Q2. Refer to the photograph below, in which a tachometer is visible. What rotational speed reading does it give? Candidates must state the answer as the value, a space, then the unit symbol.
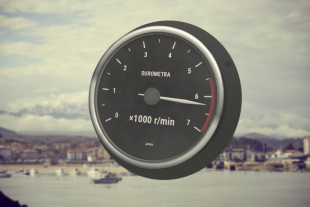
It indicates 6250 rpm
